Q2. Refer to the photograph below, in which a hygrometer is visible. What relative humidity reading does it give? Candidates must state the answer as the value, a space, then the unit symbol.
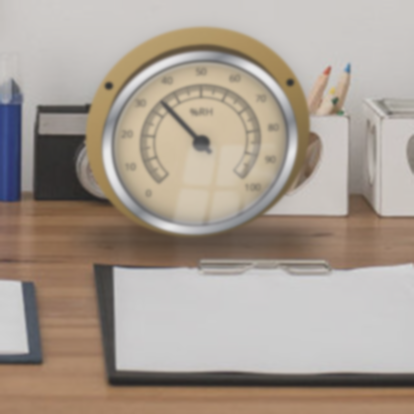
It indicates 35 %
